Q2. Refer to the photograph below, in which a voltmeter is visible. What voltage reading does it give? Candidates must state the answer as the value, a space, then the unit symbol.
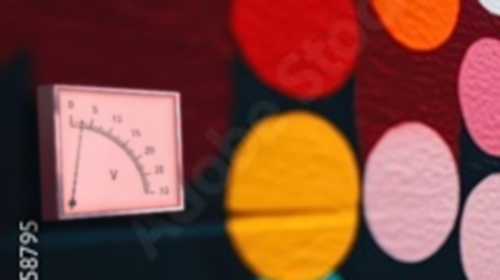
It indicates 2.5 V
